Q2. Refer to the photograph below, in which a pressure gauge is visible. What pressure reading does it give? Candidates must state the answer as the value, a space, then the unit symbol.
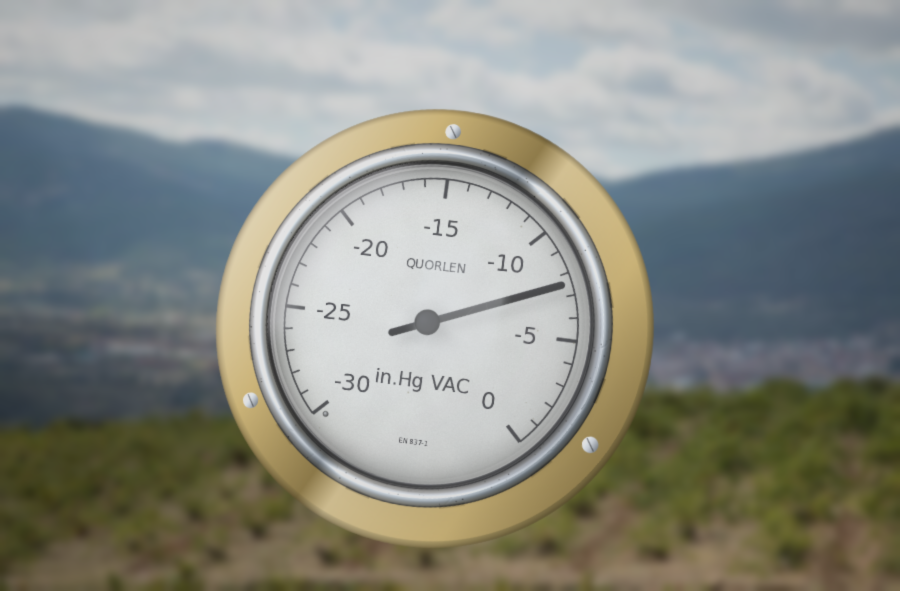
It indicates -7.5 inHg
